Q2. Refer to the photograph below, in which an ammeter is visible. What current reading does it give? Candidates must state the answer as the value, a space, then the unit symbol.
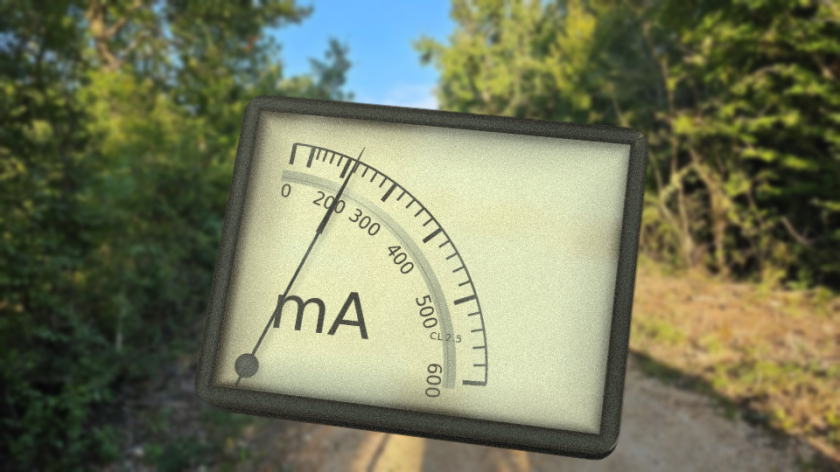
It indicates 220 mA
